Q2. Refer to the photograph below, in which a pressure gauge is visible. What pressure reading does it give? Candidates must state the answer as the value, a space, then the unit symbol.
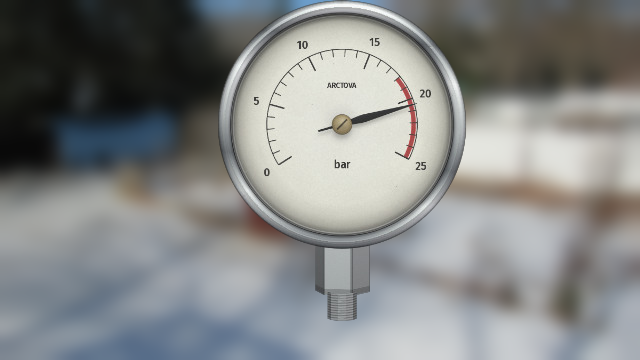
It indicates 20.5 bar
